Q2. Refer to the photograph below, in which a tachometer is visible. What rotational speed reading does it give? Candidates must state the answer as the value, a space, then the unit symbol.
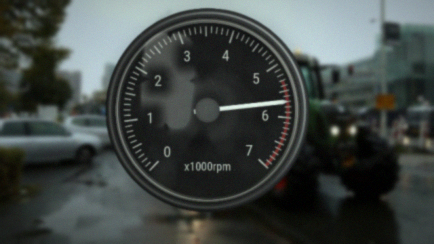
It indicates 5700 rpm
